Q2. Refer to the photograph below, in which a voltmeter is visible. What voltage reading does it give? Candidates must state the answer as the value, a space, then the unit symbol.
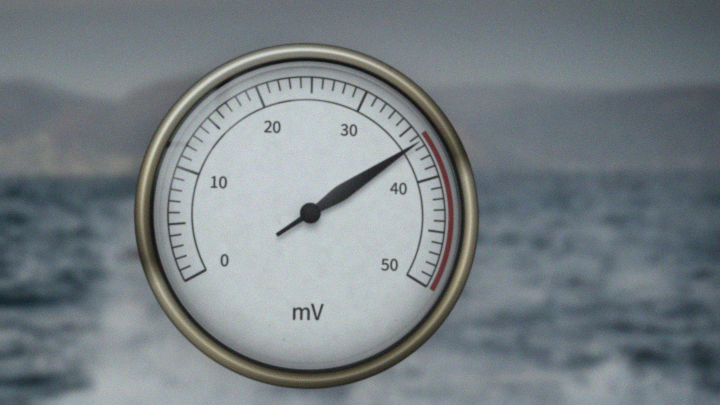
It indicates 36.5 mV
